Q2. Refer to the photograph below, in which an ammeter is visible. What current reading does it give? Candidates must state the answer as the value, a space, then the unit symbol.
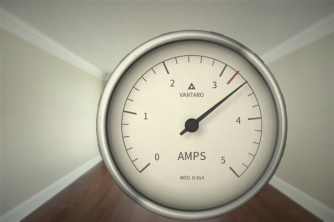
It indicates 3.4 A
